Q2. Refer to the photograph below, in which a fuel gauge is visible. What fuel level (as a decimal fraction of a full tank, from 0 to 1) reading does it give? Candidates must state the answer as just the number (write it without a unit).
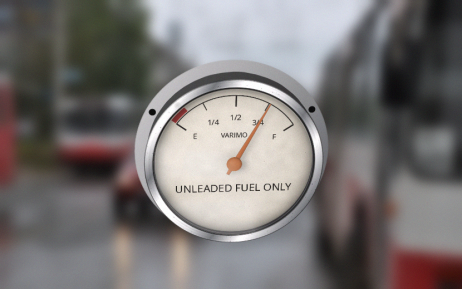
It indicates 0.75
